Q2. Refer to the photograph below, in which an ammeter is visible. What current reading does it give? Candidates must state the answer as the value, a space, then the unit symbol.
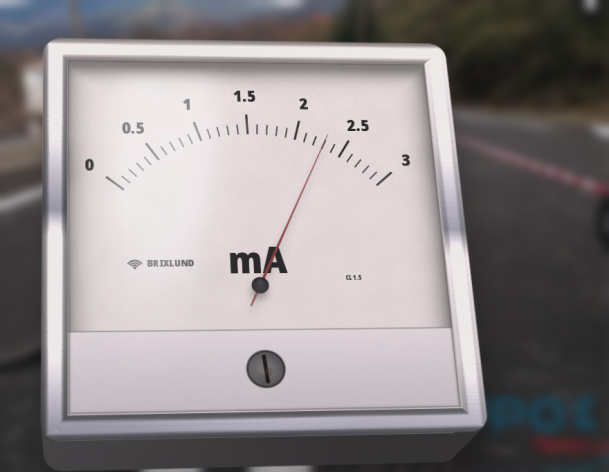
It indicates 2.3 mA
